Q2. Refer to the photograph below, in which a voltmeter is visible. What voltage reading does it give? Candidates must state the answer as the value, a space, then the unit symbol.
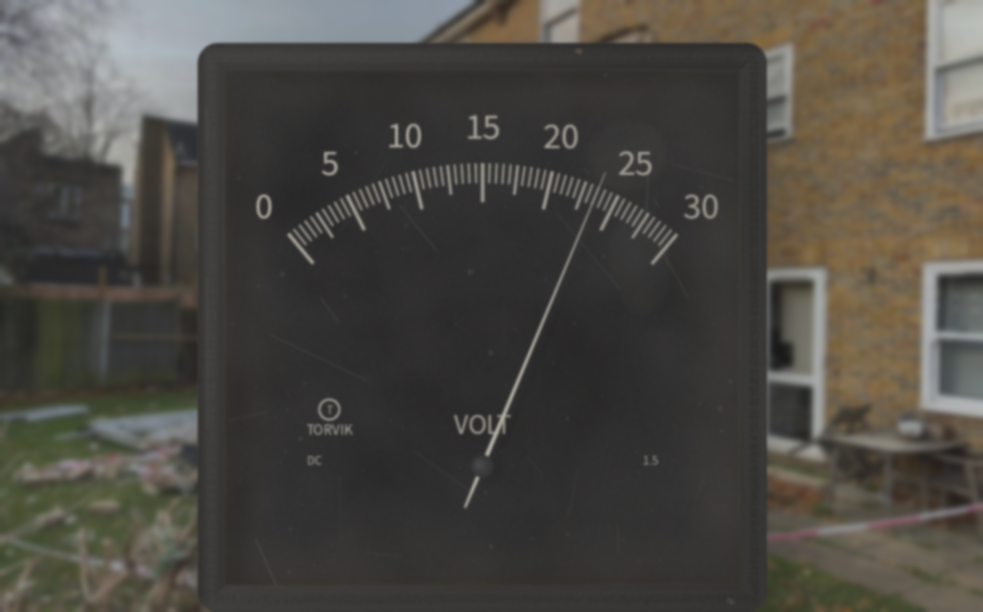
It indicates 23.5 V
